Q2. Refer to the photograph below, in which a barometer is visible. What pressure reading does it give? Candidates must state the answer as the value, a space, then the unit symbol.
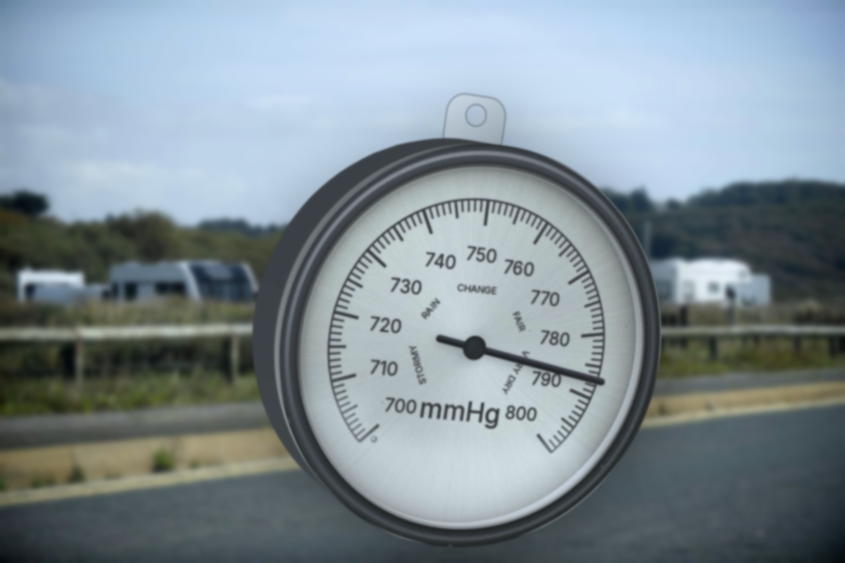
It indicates 787 mmHg
